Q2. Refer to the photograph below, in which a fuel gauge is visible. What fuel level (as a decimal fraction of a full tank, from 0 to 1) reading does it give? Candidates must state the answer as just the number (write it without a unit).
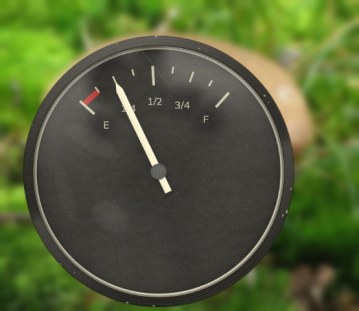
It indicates 0.25
